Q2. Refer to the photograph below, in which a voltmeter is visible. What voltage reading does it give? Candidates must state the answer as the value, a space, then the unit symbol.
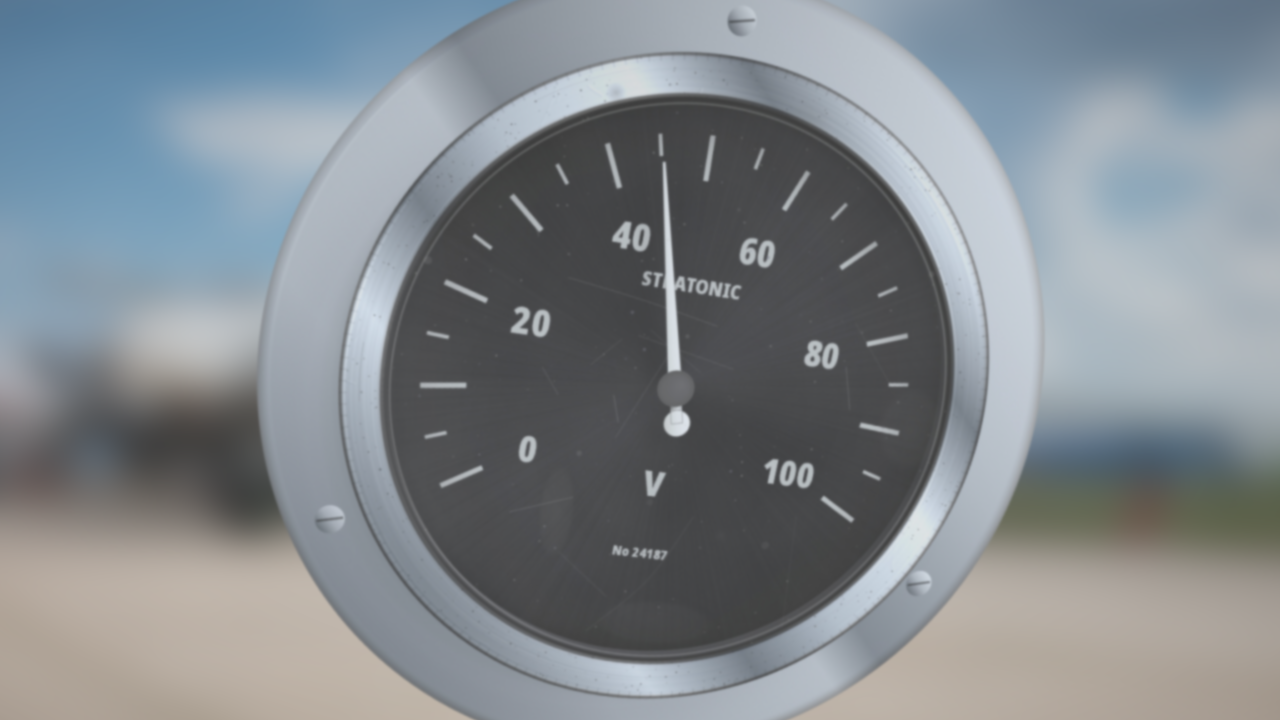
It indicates 45 V
